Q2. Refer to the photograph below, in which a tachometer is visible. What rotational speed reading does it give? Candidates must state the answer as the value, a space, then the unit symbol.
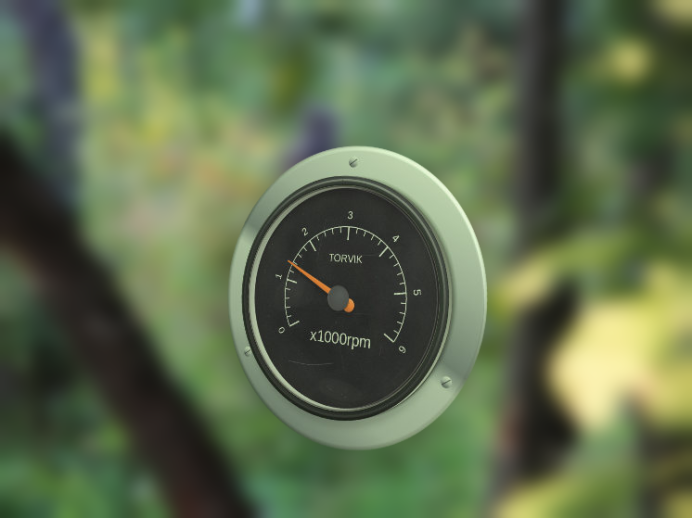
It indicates 1400 rpm
